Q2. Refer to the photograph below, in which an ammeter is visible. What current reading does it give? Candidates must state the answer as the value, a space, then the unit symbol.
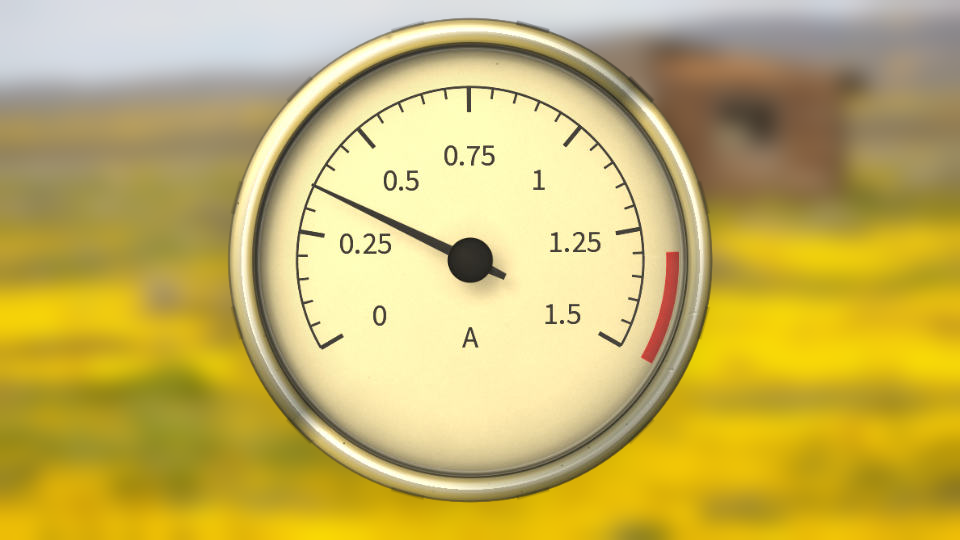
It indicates 0.35 A
